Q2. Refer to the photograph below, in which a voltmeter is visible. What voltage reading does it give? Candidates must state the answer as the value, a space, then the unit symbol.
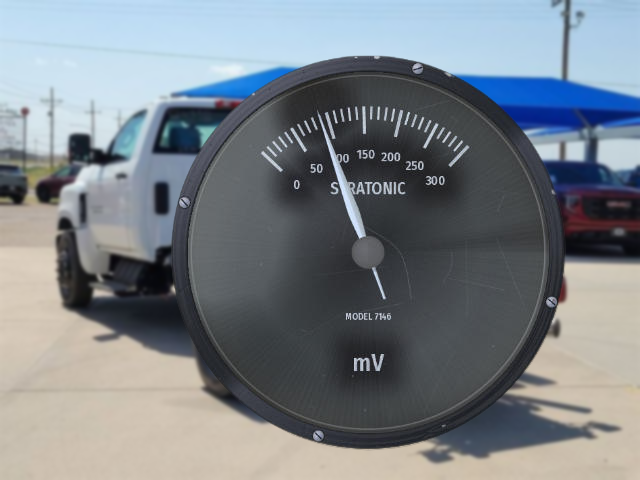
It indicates 90 mV
